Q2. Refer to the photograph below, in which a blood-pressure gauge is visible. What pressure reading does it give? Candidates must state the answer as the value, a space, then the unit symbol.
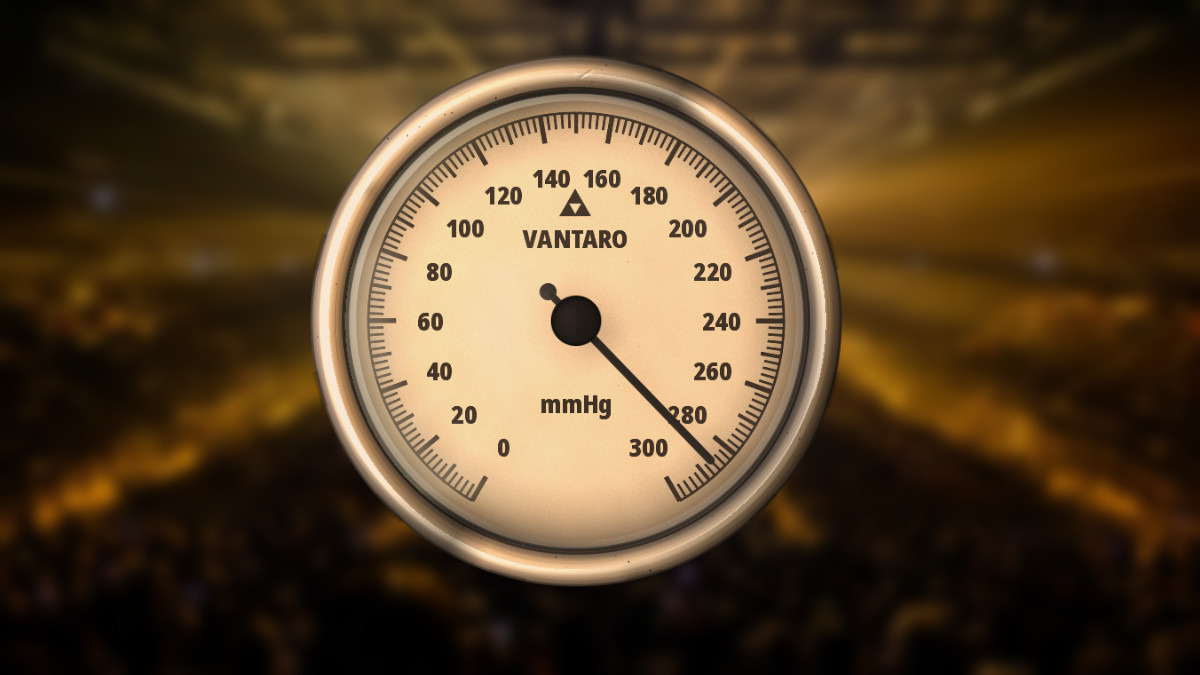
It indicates 286 mmHg
